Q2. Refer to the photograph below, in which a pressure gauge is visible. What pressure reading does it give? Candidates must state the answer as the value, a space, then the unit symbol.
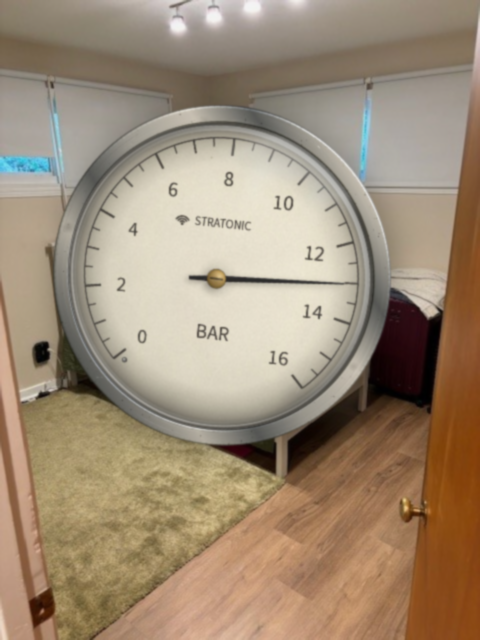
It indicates 13 bar
